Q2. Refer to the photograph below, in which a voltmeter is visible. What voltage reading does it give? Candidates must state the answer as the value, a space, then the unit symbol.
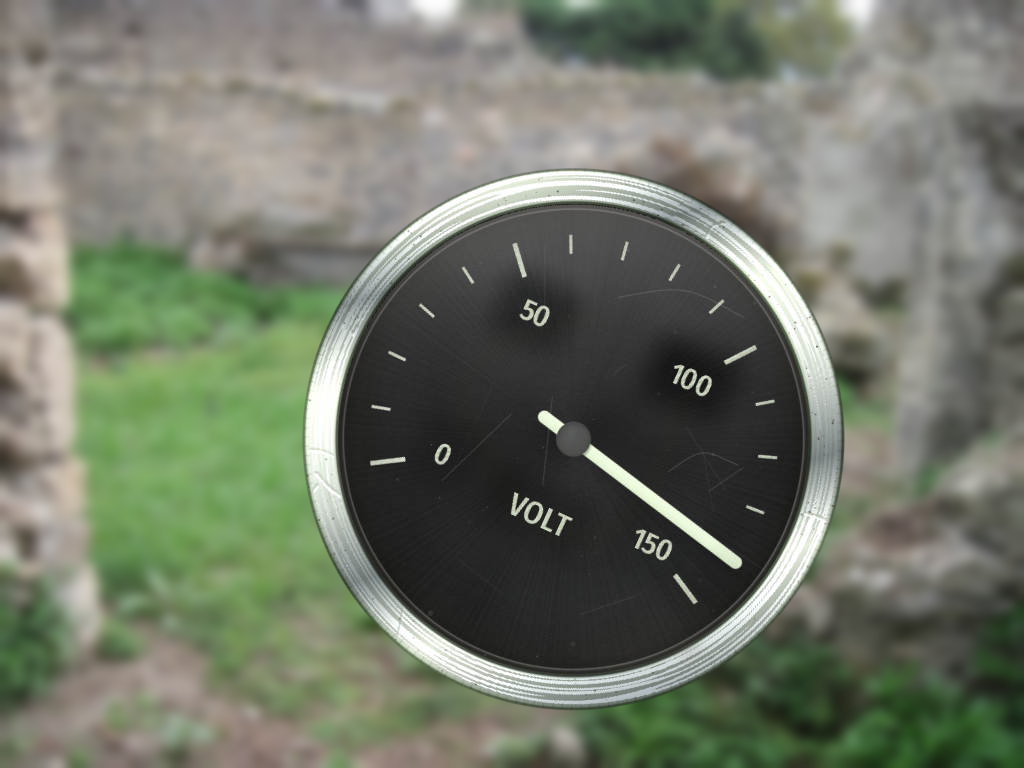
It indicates 140 V
